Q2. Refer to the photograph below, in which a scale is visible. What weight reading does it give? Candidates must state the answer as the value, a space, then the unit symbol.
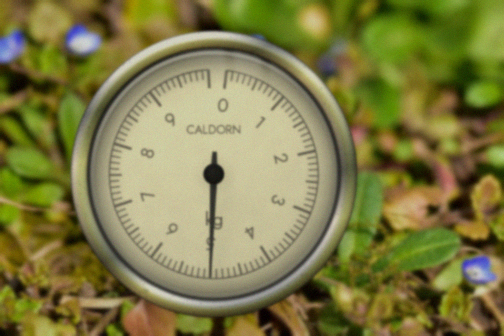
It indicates 5 kg
